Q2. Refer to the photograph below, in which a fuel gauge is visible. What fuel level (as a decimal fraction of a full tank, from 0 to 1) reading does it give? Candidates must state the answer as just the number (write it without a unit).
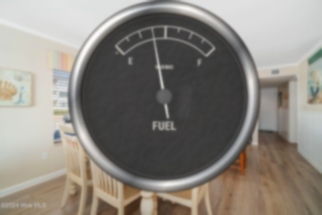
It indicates 0.375
